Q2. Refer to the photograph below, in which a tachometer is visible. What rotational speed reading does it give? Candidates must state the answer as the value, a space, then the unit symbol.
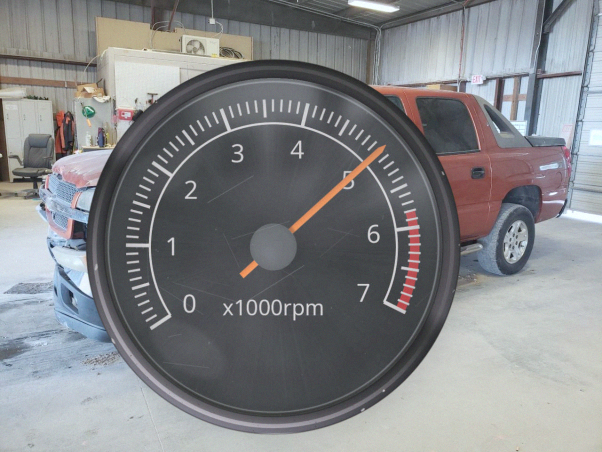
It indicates 5000 rpm
